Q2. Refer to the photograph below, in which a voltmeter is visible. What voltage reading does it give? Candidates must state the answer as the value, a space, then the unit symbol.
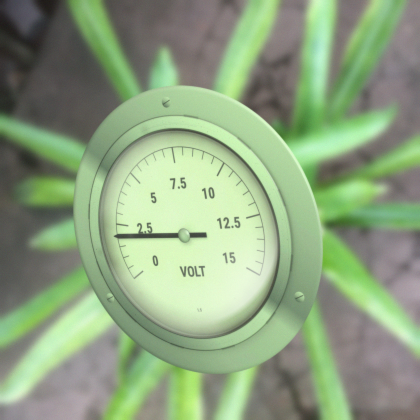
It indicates 2 V
